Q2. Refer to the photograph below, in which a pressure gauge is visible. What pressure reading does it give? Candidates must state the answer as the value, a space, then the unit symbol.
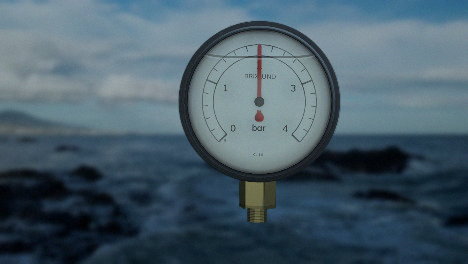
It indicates 2 bar
